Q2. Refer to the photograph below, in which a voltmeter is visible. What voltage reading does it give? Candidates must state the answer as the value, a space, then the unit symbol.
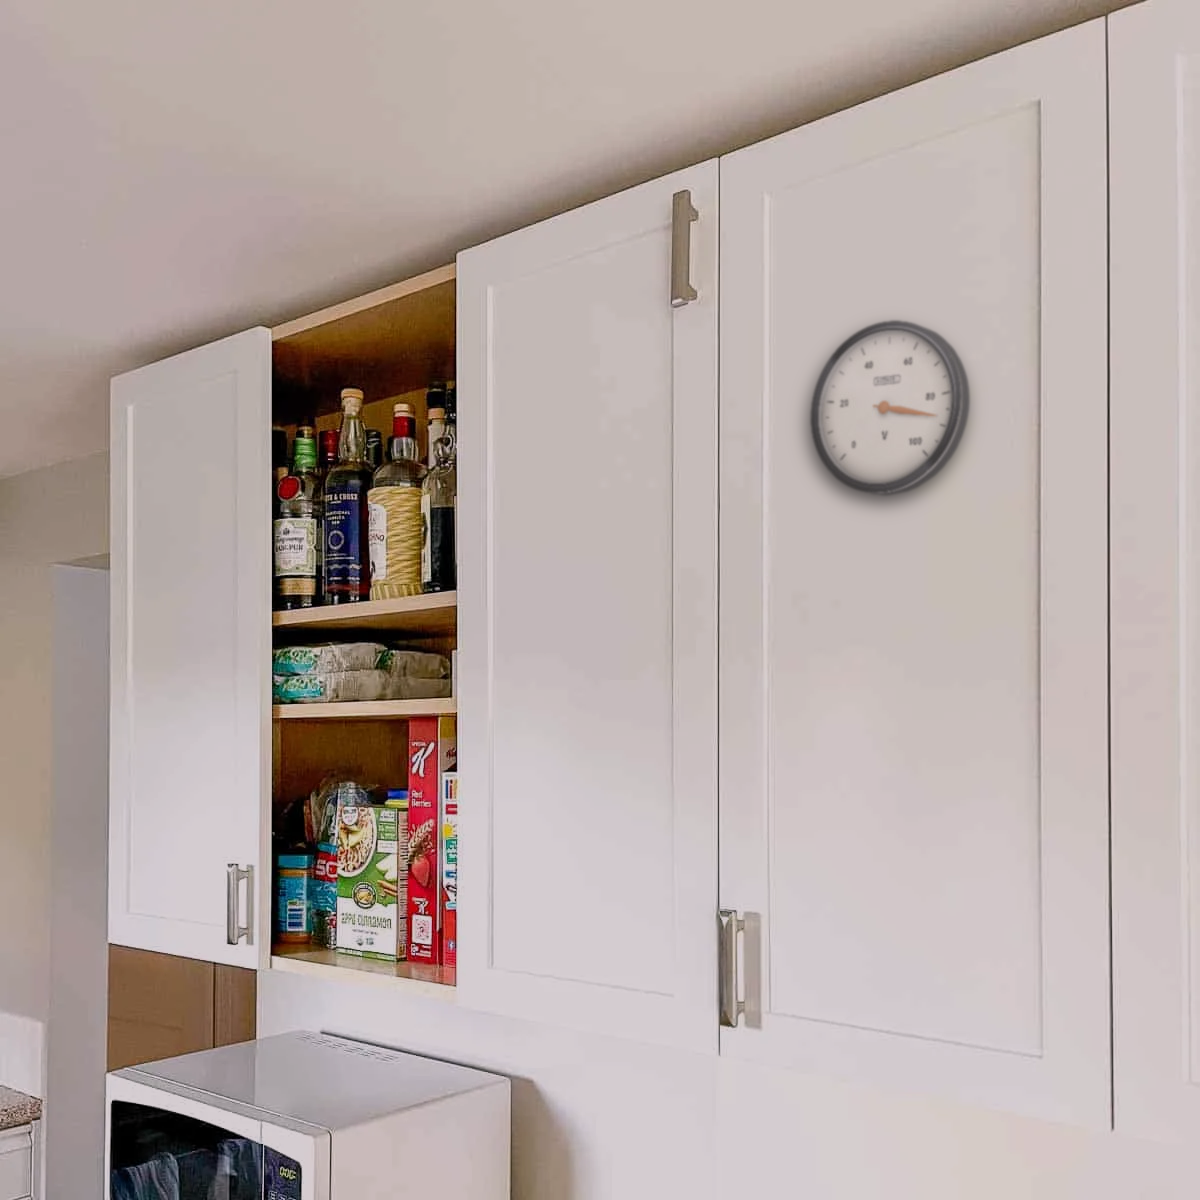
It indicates 87.5 V
